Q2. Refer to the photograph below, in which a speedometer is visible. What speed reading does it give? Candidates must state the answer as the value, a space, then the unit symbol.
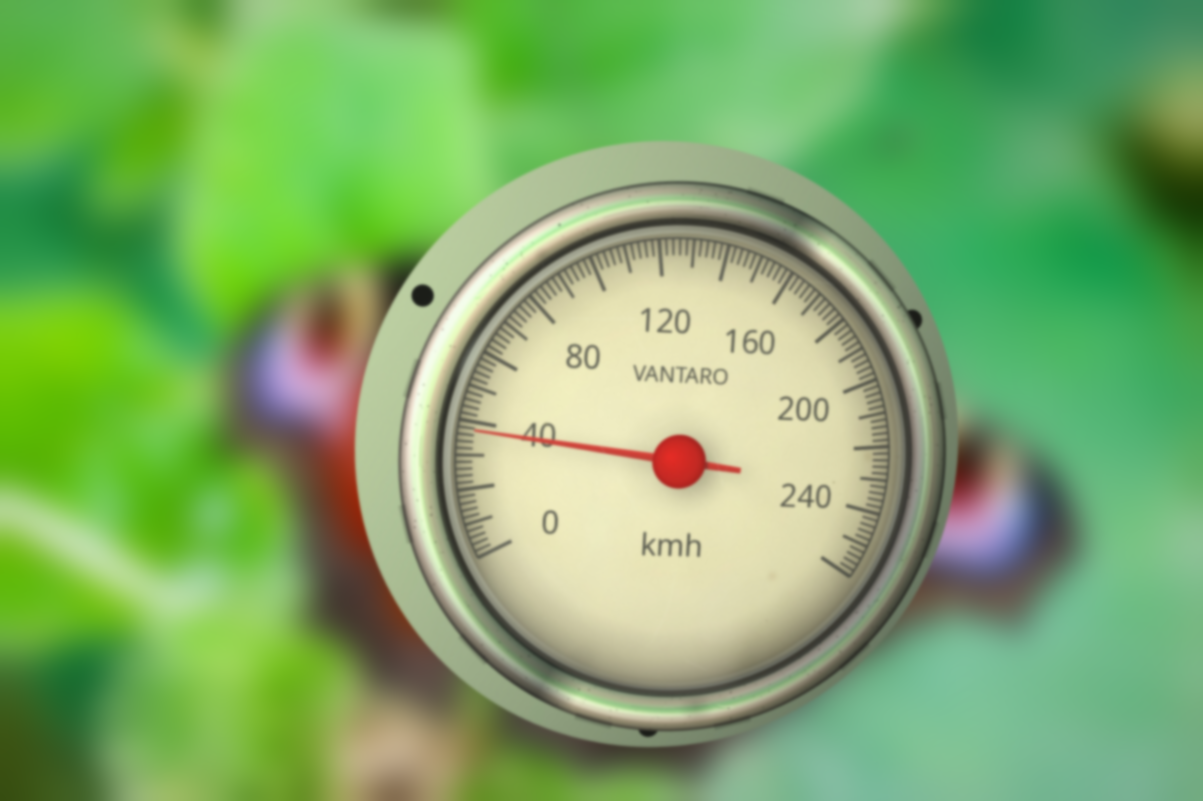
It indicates 38 km/h
